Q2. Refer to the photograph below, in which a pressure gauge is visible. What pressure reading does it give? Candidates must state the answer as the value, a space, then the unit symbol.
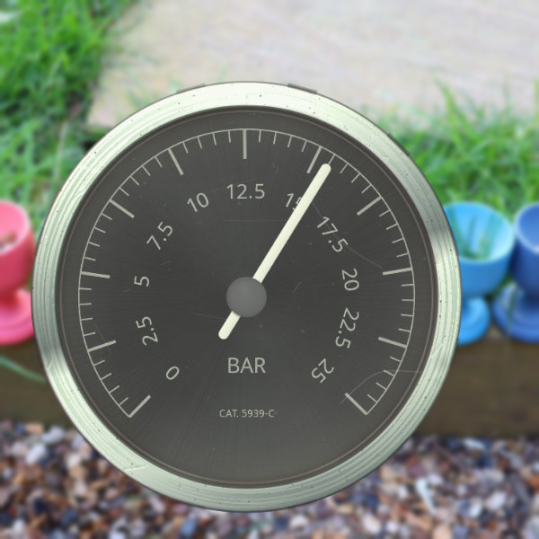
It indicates 15.5 bar
